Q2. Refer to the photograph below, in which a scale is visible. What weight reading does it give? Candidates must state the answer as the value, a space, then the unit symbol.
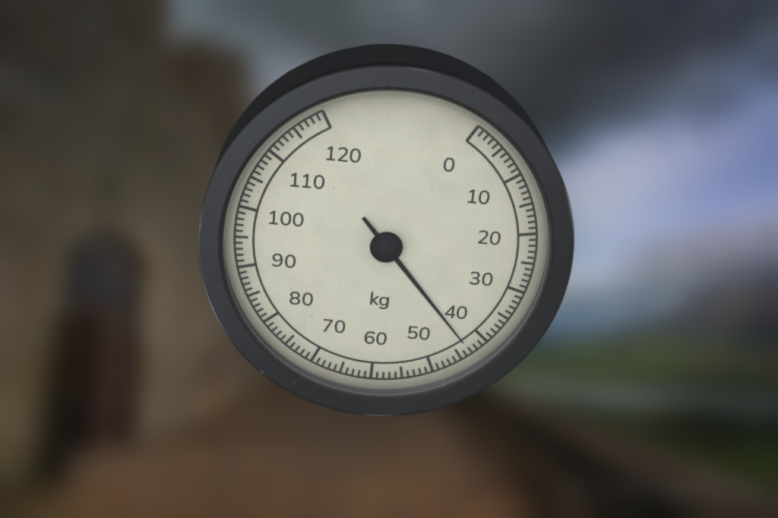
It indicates 43 kg
